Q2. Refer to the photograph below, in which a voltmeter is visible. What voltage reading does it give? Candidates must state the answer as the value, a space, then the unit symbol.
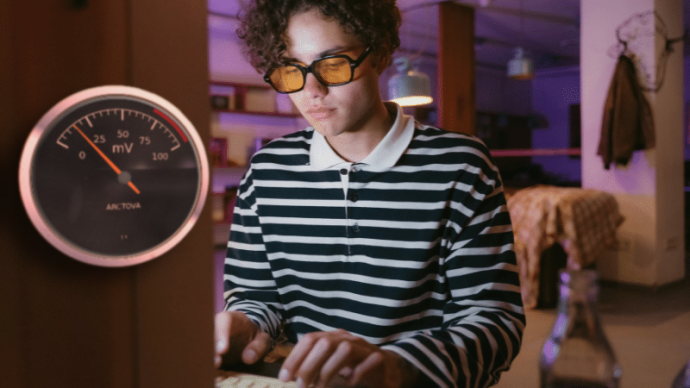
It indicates 15 mV
